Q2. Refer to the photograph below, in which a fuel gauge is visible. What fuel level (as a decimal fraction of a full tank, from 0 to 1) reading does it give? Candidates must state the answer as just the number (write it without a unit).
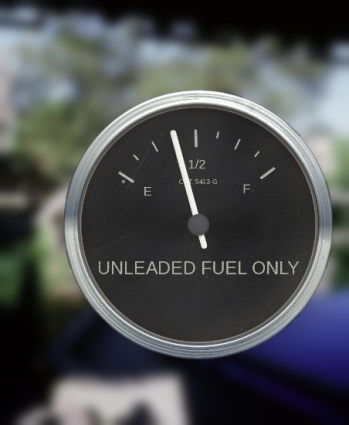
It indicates 0.375
